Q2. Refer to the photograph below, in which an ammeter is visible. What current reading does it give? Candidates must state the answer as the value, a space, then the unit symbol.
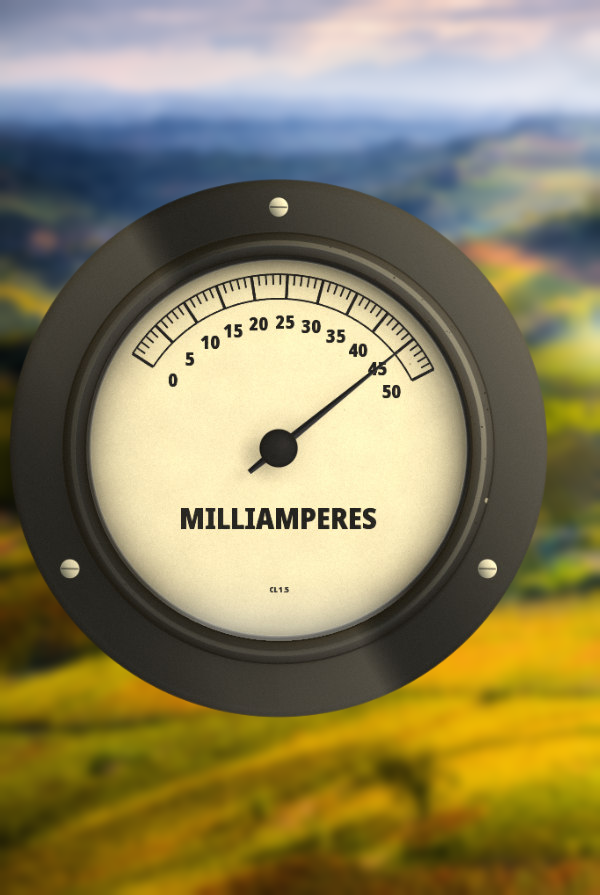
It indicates 45 mA
